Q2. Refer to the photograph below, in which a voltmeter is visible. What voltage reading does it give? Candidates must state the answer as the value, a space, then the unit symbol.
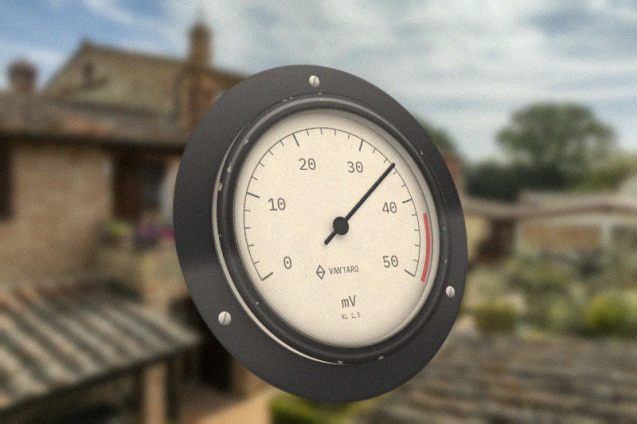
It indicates 35 mV
